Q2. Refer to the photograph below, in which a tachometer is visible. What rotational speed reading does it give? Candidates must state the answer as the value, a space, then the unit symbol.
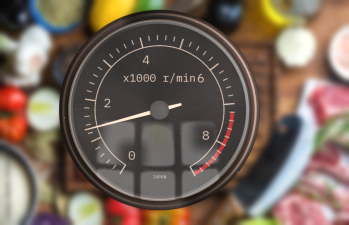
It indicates 1300 rpm
